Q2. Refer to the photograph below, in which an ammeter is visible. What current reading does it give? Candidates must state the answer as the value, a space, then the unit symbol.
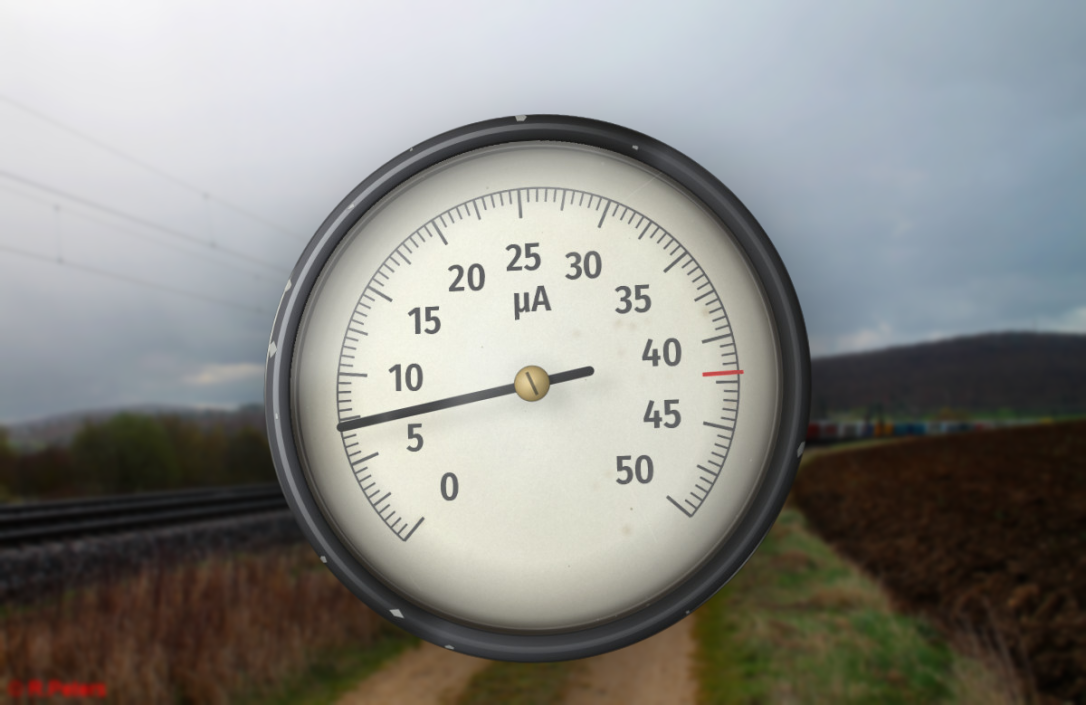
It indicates 7 µA
